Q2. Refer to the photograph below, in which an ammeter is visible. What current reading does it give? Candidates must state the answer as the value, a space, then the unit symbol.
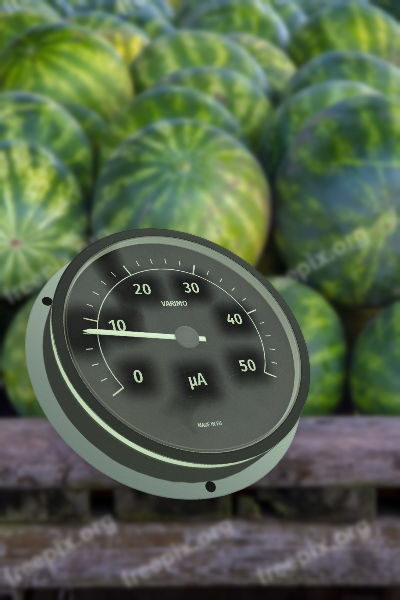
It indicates 8 µA
